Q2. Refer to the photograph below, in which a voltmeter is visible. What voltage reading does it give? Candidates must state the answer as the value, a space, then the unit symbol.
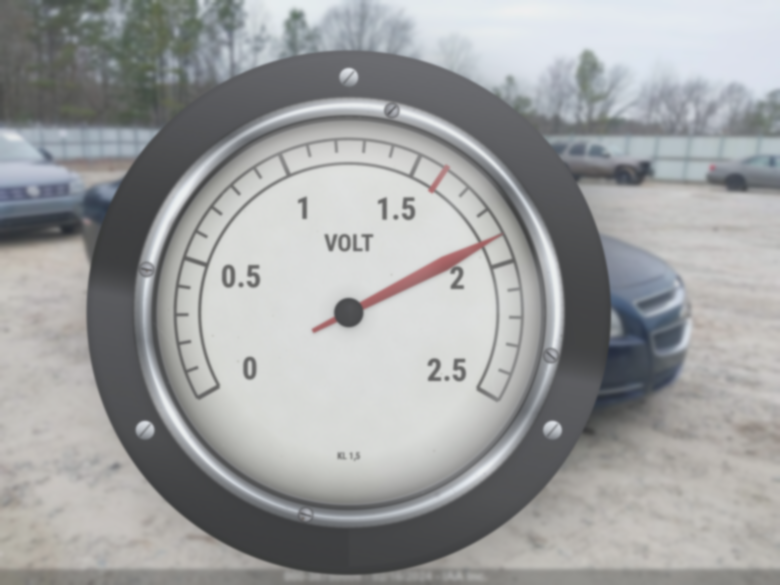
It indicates 1.9 V
